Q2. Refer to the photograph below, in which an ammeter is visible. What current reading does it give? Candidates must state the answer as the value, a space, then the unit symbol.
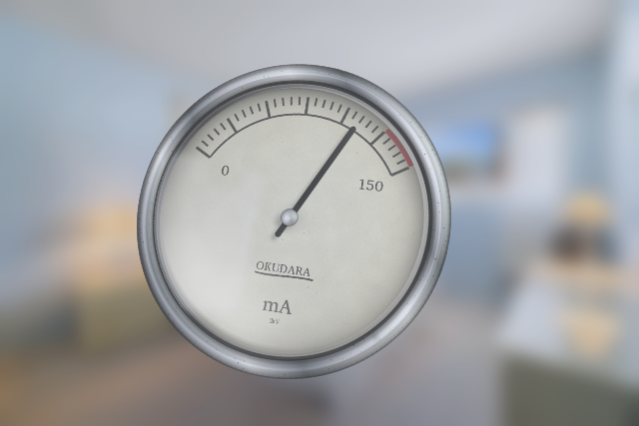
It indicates 110 mA
